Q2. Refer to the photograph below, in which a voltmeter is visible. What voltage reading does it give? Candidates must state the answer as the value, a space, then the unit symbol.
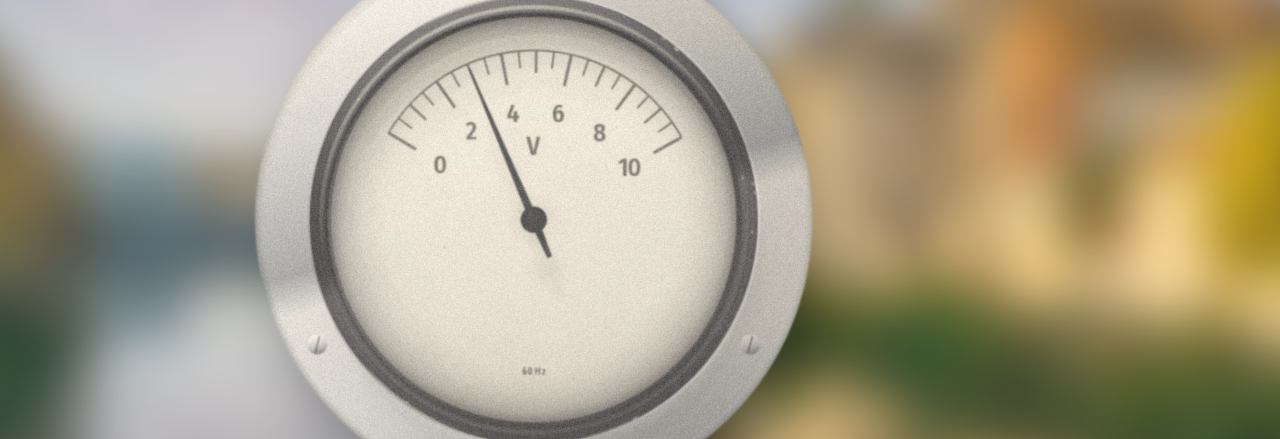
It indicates 3 V
